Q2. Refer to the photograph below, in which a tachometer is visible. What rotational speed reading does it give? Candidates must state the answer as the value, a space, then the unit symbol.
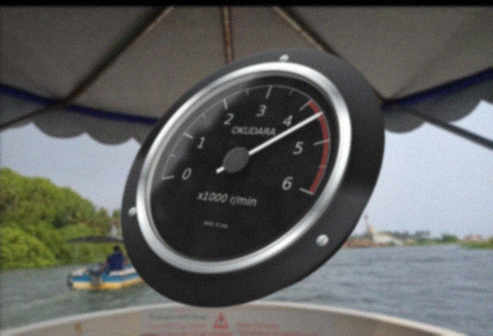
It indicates 4500 rpm
